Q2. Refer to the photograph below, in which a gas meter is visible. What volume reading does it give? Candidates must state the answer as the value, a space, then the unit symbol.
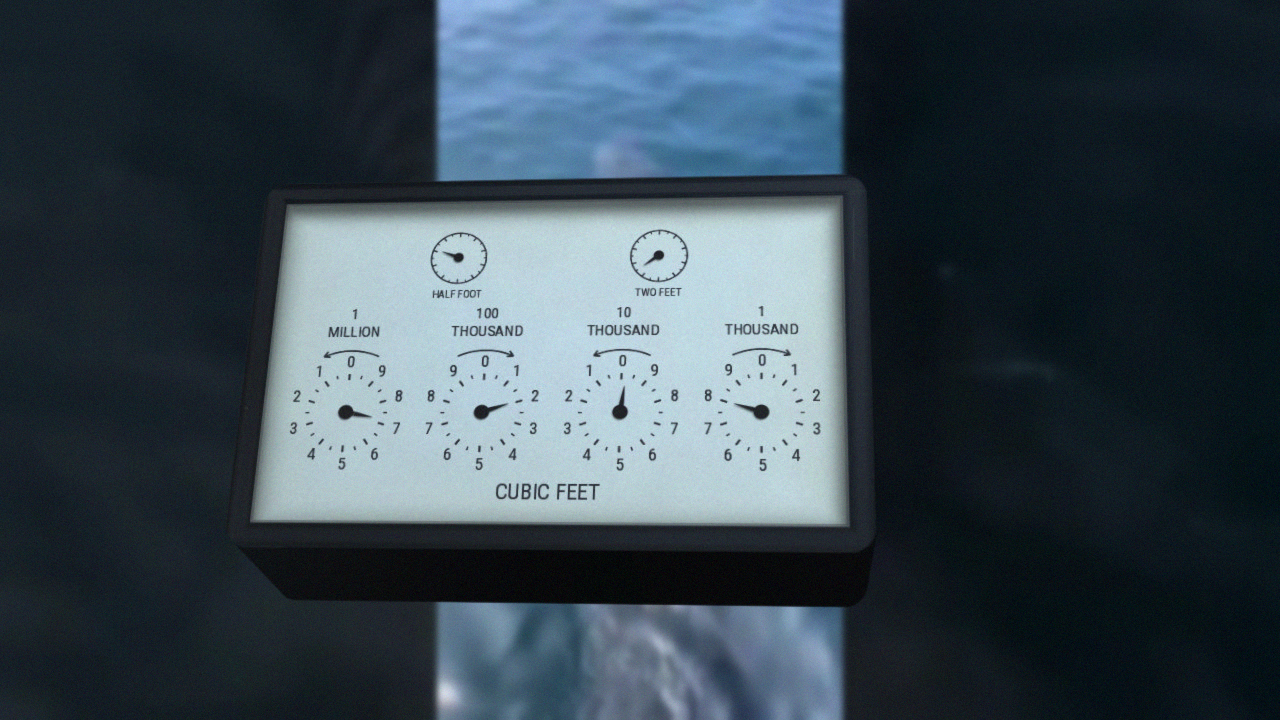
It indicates 719800 ft³
